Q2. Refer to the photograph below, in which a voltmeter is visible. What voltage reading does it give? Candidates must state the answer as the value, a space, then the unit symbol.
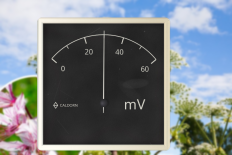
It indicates 30 mV
